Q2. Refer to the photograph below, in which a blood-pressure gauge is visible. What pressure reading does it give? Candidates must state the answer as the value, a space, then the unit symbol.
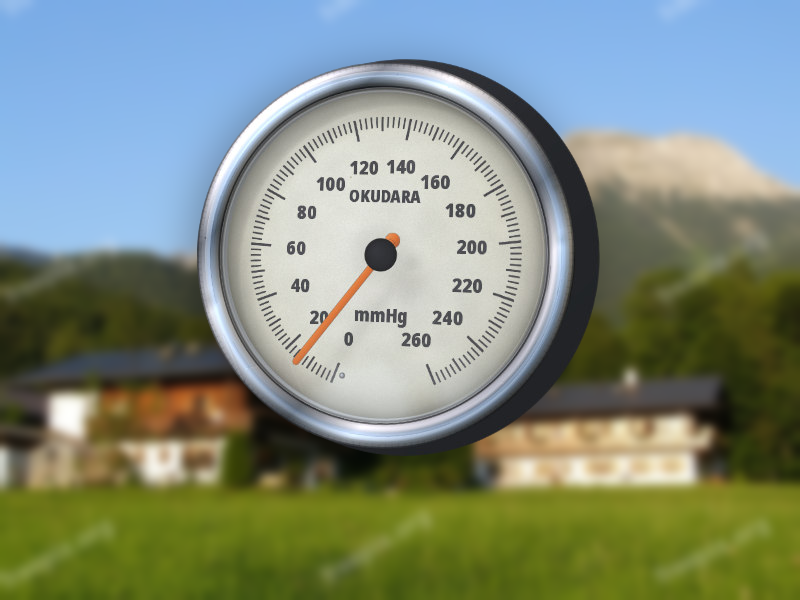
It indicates 14 mmHg
